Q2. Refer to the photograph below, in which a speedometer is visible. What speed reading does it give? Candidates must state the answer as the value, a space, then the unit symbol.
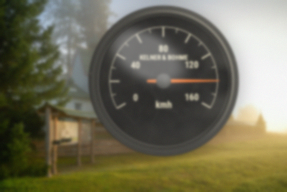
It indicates 140 km/h
